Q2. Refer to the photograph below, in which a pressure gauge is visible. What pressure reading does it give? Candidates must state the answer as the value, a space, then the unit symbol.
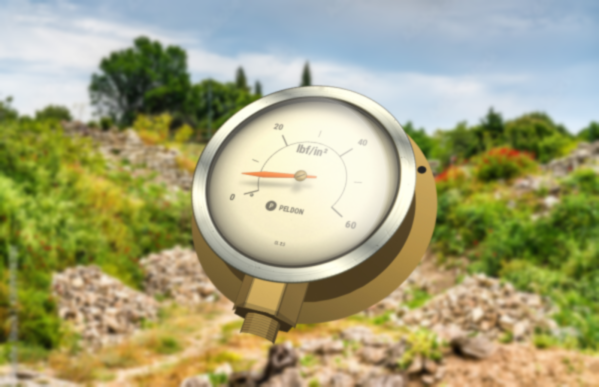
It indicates 5 psi
